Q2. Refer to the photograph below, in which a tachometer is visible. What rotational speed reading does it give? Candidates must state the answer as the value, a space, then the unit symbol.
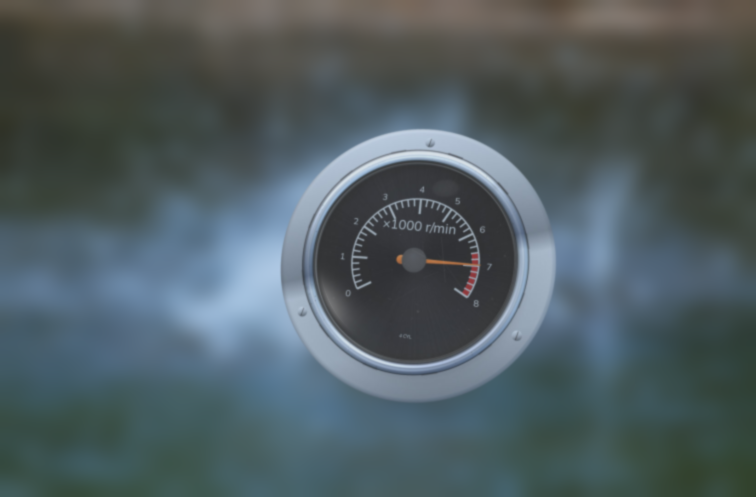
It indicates 7000 rpm
